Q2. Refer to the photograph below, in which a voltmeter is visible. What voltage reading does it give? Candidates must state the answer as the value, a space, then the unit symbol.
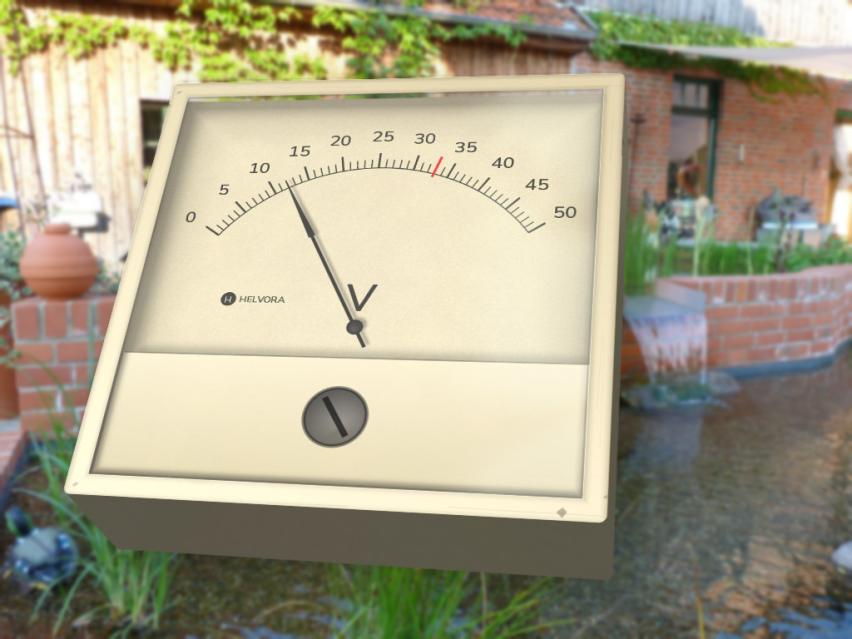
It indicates 12 V
